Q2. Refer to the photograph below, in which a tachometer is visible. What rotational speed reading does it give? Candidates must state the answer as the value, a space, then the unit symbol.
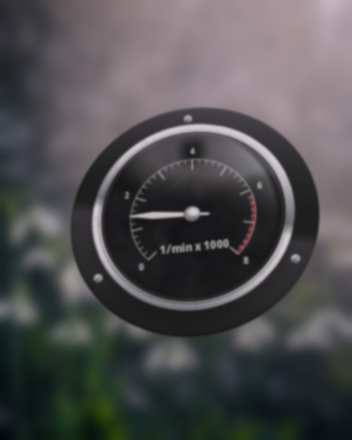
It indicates 1400 rpm
